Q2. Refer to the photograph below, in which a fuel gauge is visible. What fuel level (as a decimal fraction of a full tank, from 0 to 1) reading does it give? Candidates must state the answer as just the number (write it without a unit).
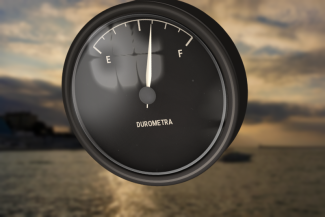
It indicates 0.625
